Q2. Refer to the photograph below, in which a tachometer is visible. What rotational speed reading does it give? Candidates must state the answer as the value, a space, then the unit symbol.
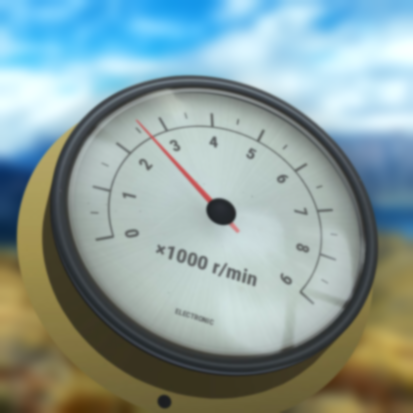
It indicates 2500 rpm
